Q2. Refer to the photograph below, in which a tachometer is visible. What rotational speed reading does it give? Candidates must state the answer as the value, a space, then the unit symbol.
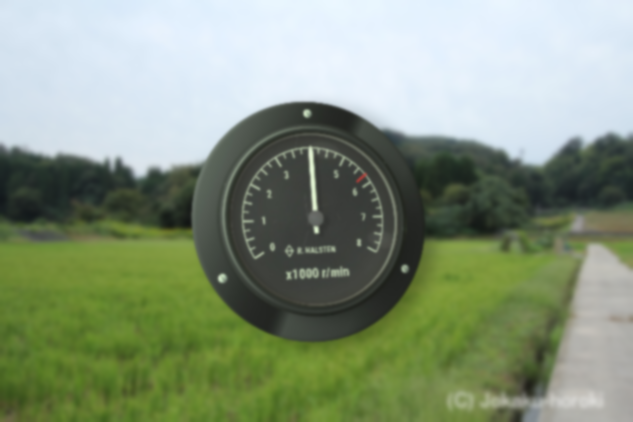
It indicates 4000 rpm
